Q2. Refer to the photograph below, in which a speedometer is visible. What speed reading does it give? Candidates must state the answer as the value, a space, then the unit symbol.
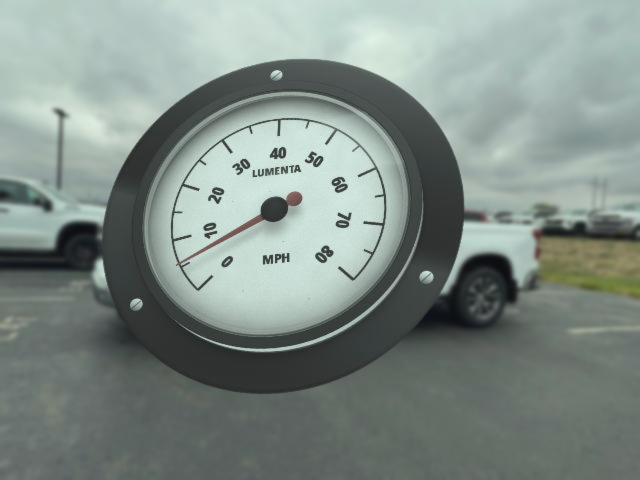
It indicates 5 mph
